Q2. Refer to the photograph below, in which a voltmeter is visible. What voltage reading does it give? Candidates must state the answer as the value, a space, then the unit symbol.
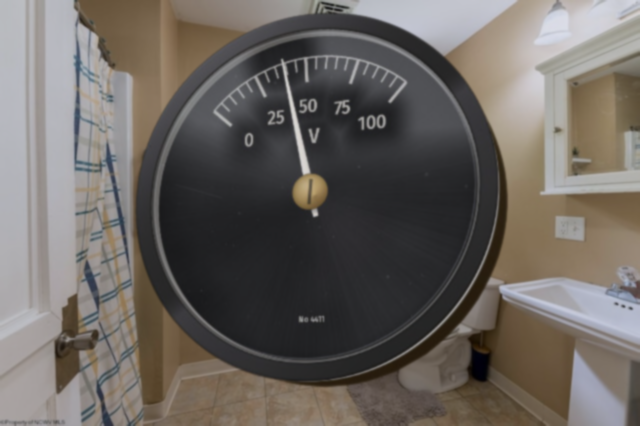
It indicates 40 V
